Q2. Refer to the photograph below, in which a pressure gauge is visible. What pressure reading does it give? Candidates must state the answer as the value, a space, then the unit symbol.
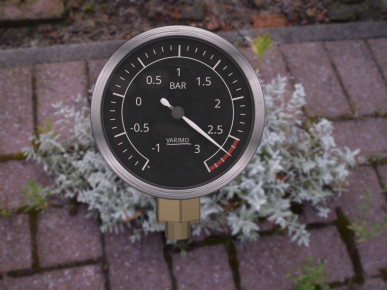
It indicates 2.7 bar
